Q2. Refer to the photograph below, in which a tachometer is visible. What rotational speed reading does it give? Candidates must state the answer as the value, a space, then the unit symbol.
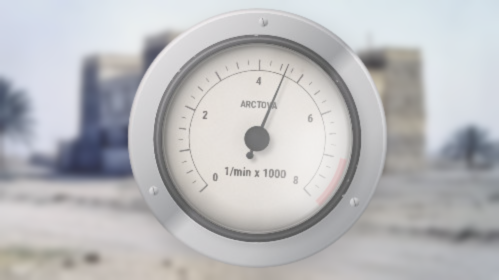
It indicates 4625 rpm
